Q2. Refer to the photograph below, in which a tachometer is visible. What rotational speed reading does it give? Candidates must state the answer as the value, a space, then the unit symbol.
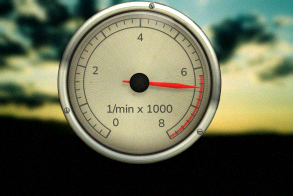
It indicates 6500 rpm
